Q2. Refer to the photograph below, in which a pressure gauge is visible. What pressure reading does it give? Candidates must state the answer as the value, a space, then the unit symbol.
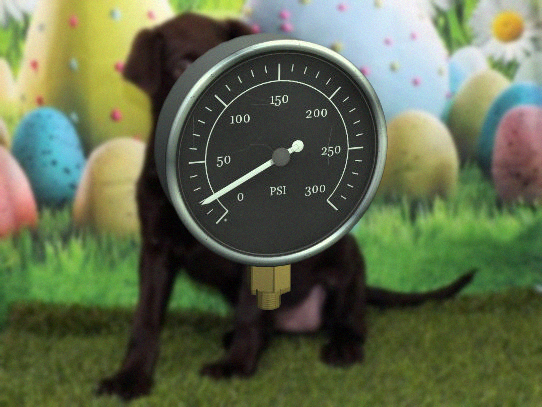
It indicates 20 psi
